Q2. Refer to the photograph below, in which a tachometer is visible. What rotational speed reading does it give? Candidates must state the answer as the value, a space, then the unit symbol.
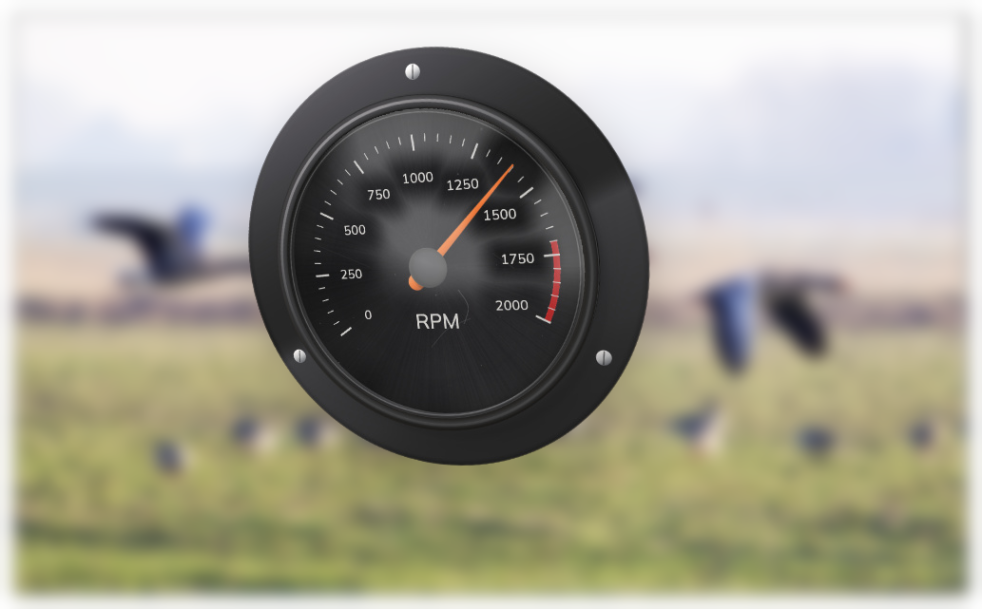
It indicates 1400 rpm
